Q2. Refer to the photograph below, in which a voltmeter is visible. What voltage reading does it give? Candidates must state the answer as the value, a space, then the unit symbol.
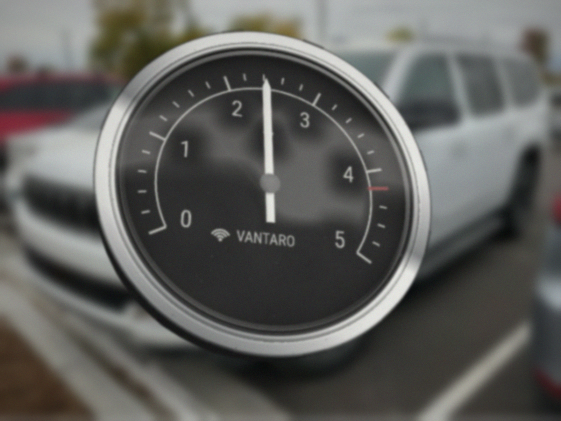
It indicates 2.4 V
